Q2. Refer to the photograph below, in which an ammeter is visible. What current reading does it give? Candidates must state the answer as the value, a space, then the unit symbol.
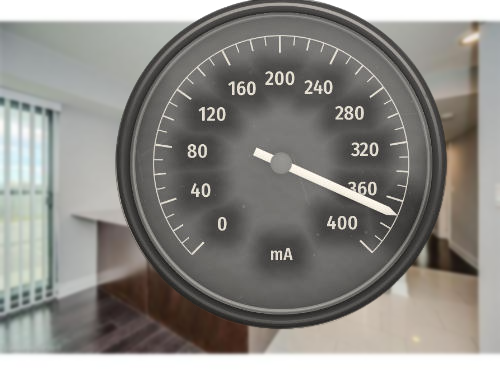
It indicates 370 mA
